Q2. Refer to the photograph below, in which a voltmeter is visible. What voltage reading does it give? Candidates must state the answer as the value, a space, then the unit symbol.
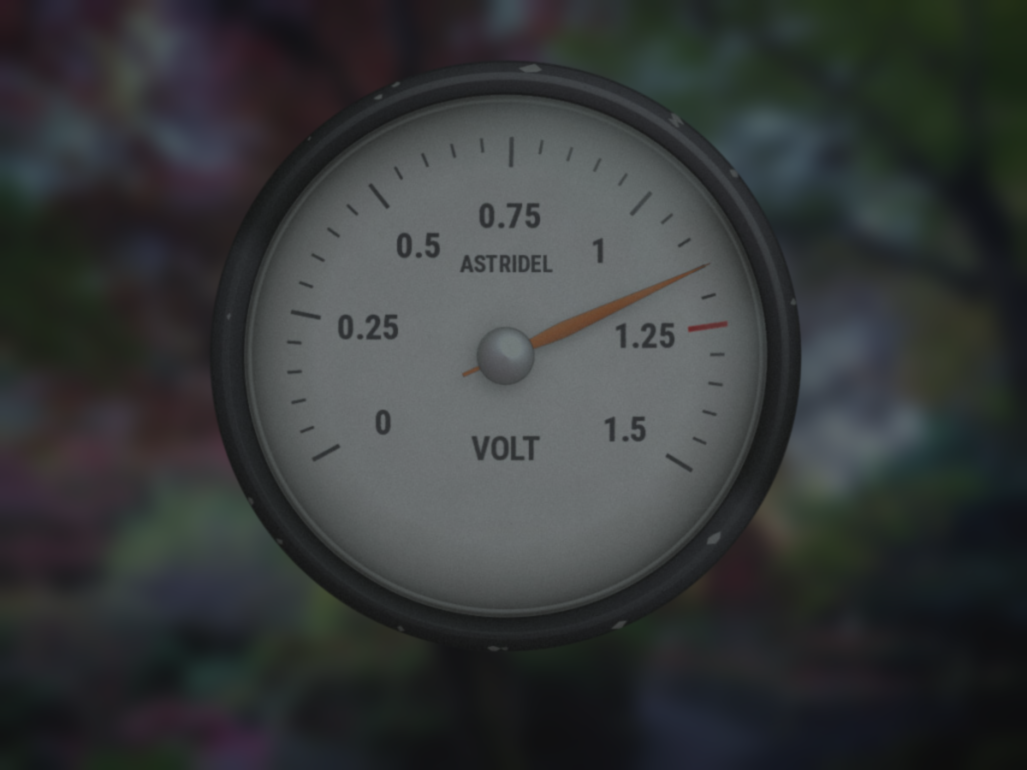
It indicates 1.15 V
